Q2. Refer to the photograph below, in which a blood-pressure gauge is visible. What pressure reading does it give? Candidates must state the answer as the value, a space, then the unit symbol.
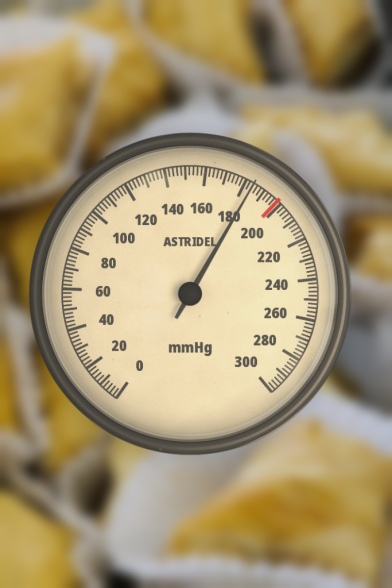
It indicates 184 mmHg
